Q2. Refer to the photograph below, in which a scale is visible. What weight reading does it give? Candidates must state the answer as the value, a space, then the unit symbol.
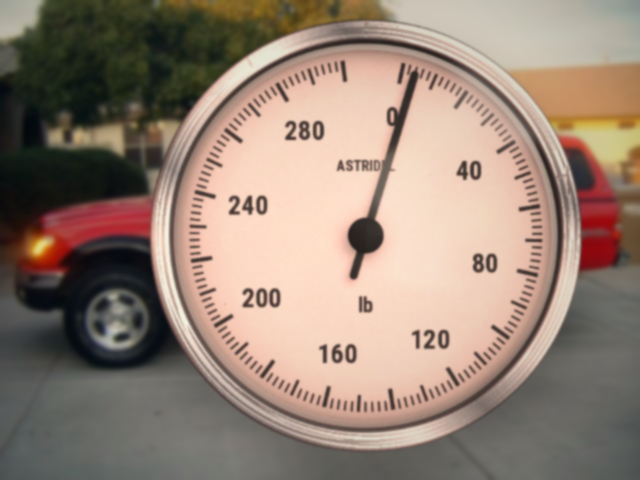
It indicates 4 lb
